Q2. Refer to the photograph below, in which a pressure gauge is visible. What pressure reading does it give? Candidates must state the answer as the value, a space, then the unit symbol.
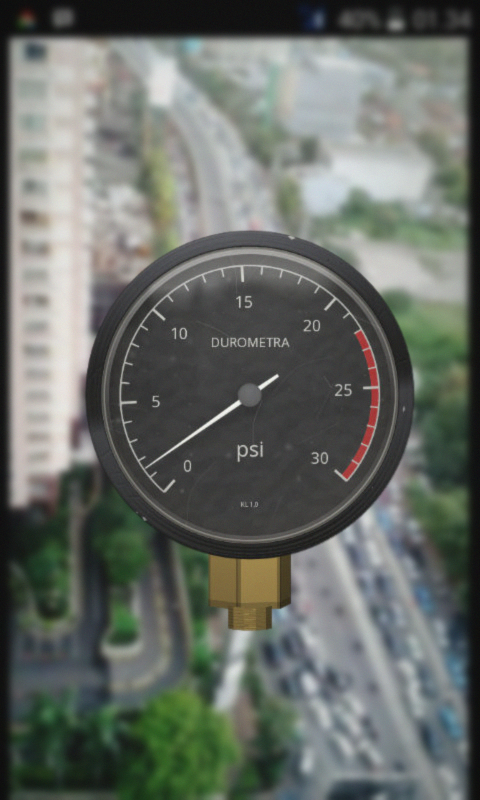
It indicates 1.5 psi
